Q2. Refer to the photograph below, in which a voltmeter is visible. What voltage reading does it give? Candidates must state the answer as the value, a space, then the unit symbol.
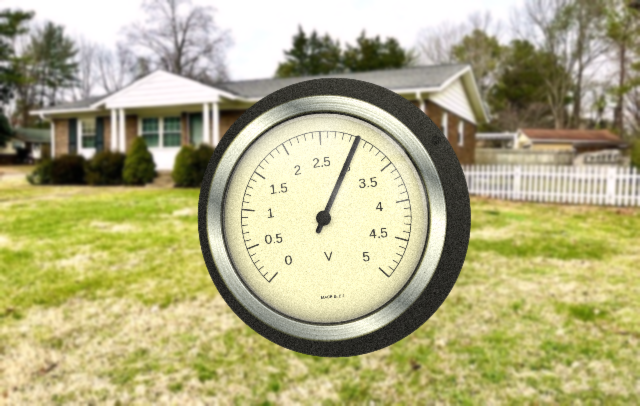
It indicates 3 V
